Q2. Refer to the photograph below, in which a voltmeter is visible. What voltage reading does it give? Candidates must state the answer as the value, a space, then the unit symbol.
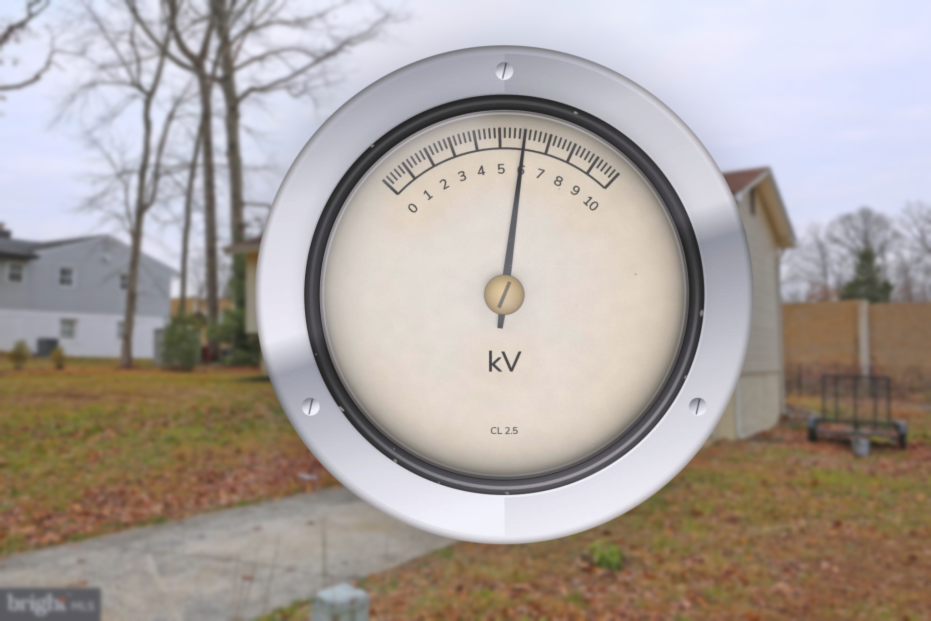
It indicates 6 kV
